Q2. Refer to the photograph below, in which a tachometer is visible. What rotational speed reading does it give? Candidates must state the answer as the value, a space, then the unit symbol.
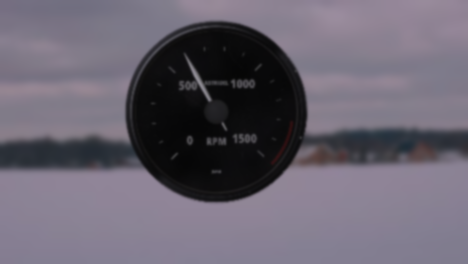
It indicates 600 rpm
